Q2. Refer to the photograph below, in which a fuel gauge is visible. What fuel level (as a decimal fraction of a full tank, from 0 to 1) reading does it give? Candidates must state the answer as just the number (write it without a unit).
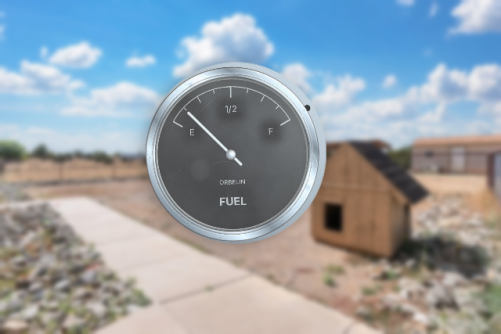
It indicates 0.125
